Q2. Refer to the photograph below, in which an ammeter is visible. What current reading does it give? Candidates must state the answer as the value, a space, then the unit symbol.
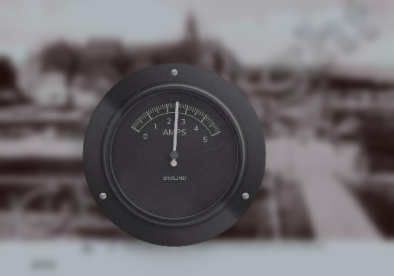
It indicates 2.5 A
